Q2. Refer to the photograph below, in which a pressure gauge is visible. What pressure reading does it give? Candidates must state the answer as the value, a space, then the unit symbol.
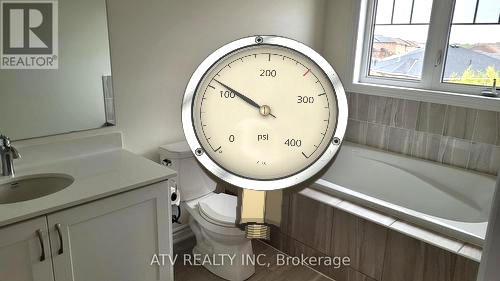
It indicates 110 psi
